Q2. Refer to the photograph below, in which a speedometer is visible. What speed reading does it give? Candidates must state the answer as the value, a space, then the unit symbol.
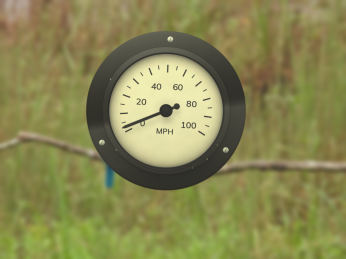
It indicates 2.5 mph
